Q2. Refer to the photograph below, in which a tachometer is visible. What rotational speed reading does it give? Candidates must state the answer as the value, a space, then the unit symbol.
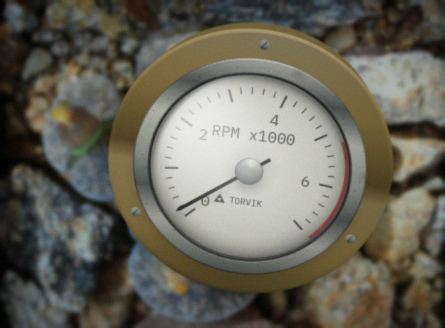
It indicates 200 rpm
